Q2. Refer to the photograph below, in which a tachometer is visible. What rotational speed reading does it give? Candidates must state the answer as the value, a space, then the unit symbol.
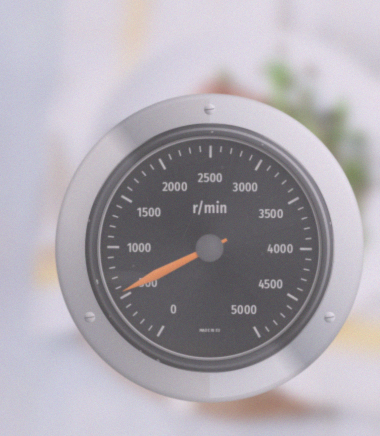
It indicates 550 rpm
